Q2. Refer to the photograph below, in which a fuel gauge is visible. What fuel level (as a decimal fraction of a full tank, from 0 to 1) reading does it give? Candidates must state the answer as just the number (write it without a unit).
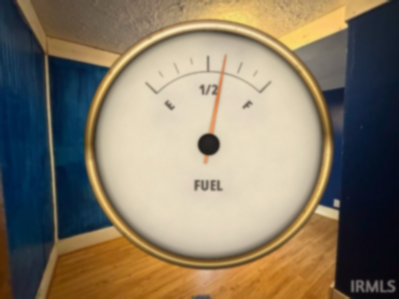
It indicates 0.625
